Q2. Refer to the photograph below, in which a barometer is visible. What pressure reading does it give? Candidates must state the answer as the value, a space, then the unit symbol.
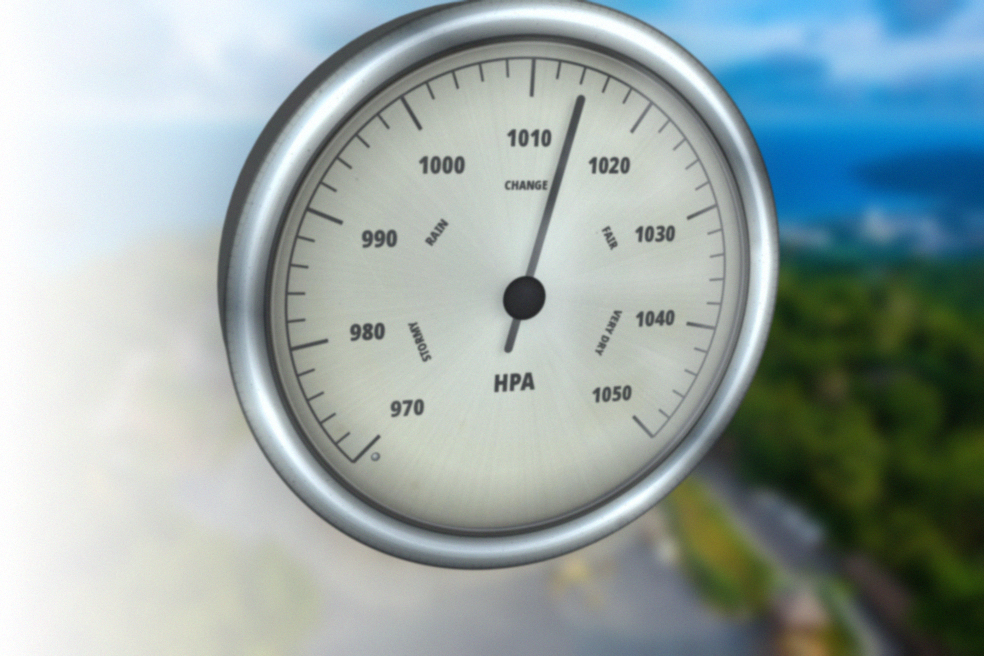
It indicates 1014 hPa
